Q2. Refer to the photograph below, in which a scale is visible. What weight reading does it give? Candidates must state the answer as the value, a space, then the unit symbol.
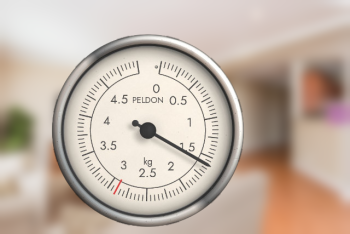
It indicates 1.6 kg
